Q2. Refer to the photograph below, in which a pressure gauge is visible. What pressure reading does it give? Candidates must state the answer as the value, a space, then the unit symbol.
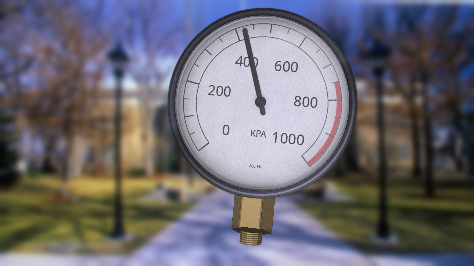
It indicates 425 kPa
